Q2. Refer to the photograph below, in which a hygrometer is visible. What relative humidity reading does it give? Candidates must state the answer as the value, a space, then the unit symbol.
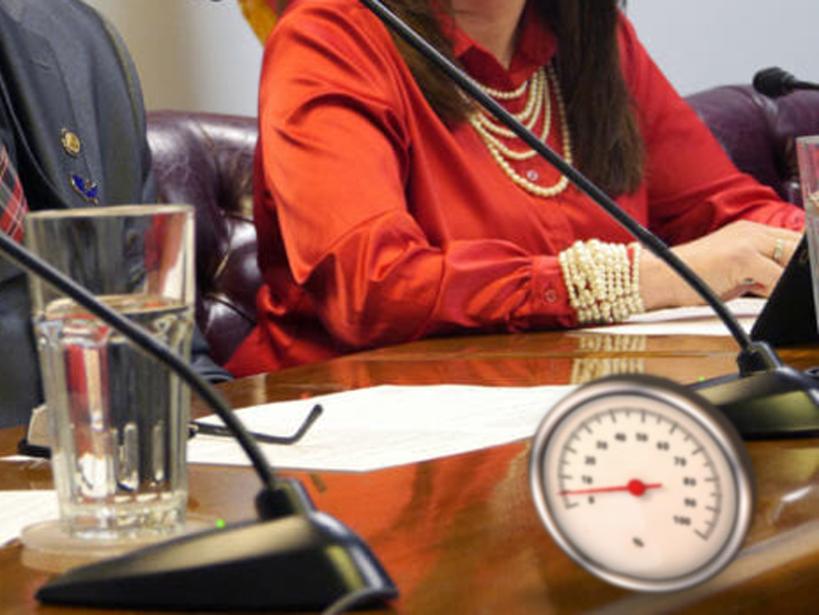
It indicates 5 %
